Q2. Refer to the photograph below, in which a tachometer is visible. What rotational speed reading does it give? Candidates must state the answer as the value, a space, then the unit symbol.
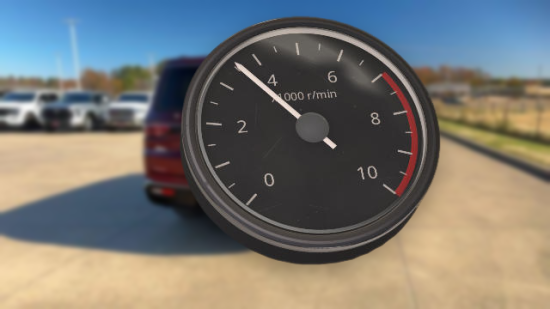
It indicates 3500 rpm
